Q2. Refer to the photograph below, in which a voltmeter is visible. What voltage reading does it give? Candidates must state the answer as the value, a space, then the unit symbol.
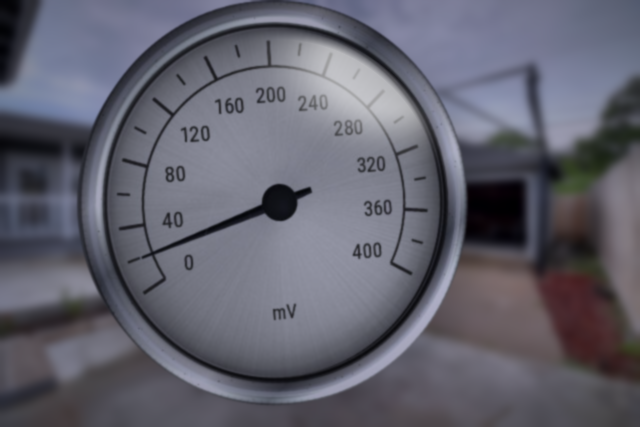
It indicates 20 mV
